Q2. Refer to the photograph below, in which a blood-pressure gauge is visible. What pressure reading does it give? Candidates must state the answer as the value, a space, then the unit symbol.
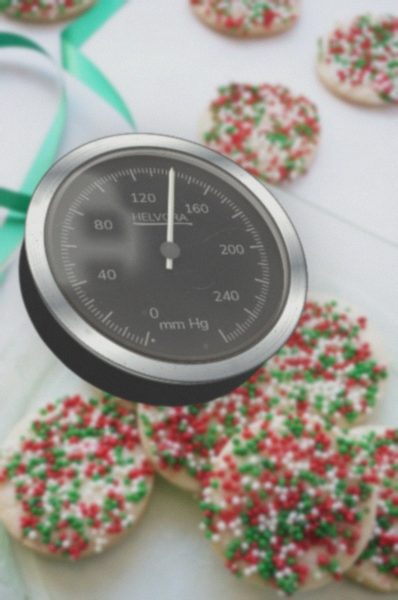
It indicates 140 mmHg
